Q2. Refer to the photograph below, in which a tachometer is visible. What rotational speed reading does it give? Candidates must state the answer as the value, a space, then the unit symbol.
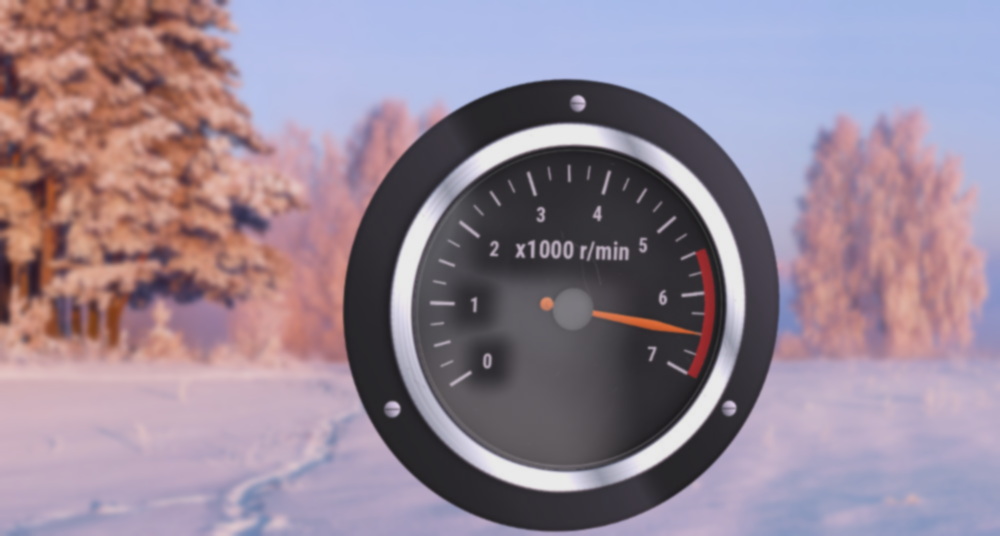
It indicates 6500 rpm
